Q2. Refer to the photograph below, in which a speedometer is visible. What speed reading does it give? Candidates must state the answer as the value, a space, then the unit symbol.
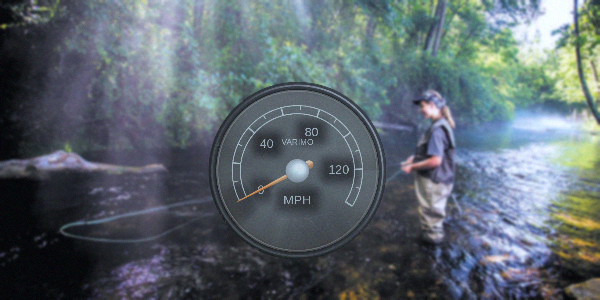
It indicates 0 mph
